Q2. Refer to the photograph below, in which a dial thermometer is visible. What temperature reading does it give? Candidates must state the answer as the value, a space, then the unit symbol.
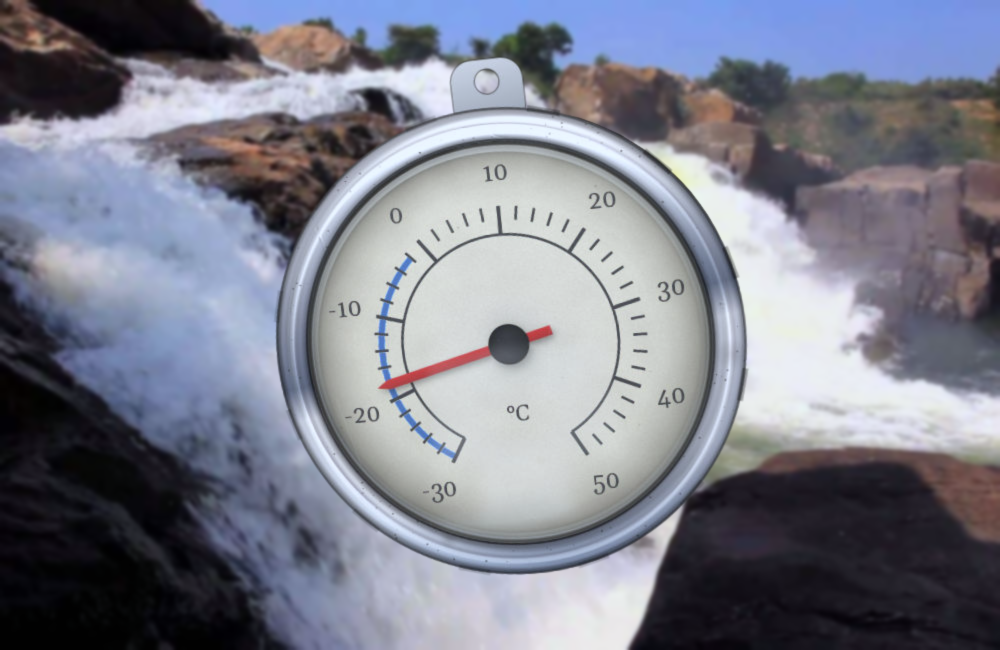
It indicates -18 °C
